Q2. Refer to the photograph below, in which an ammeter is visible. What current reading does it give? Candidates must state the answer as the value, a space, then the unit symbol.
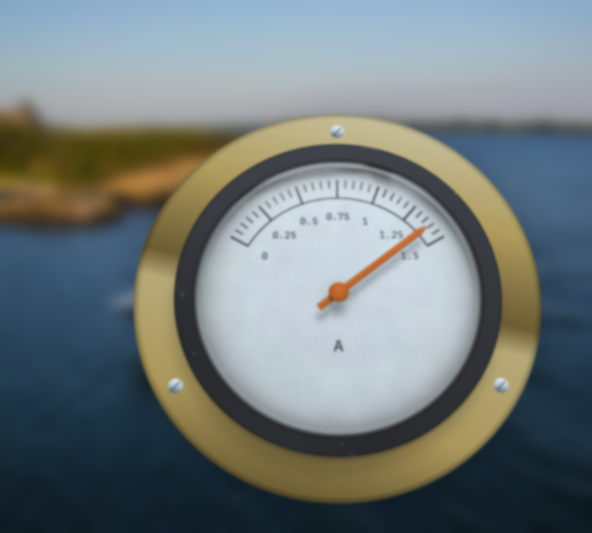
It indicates 1.4 A
